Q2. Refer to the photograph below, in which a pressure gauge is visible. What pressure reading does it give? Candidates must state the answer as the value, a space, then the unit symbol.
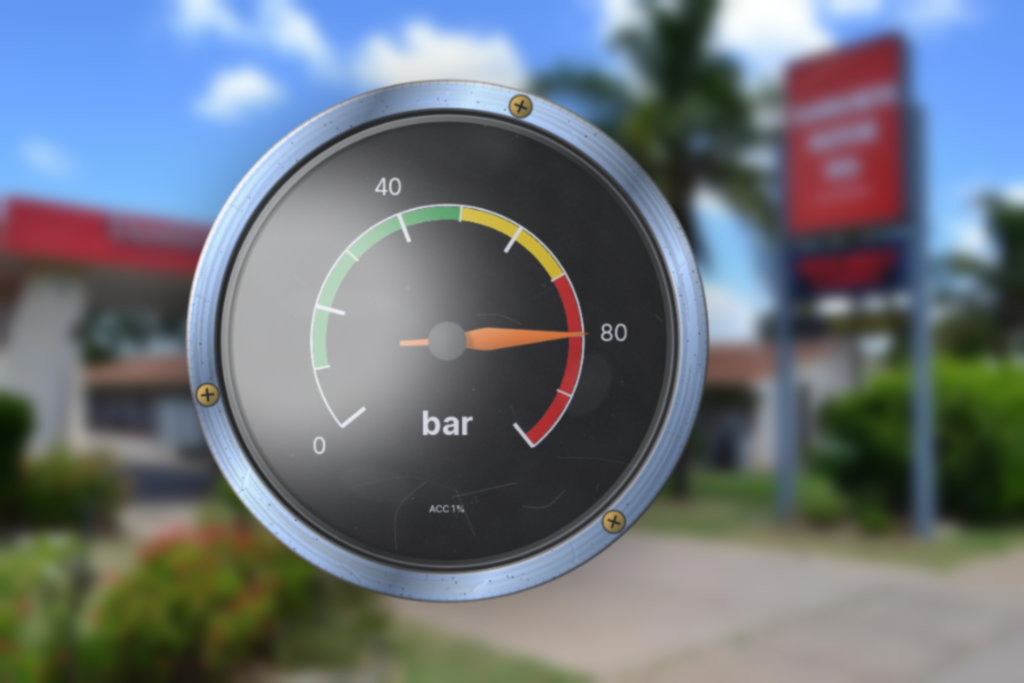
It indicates 80 bar
